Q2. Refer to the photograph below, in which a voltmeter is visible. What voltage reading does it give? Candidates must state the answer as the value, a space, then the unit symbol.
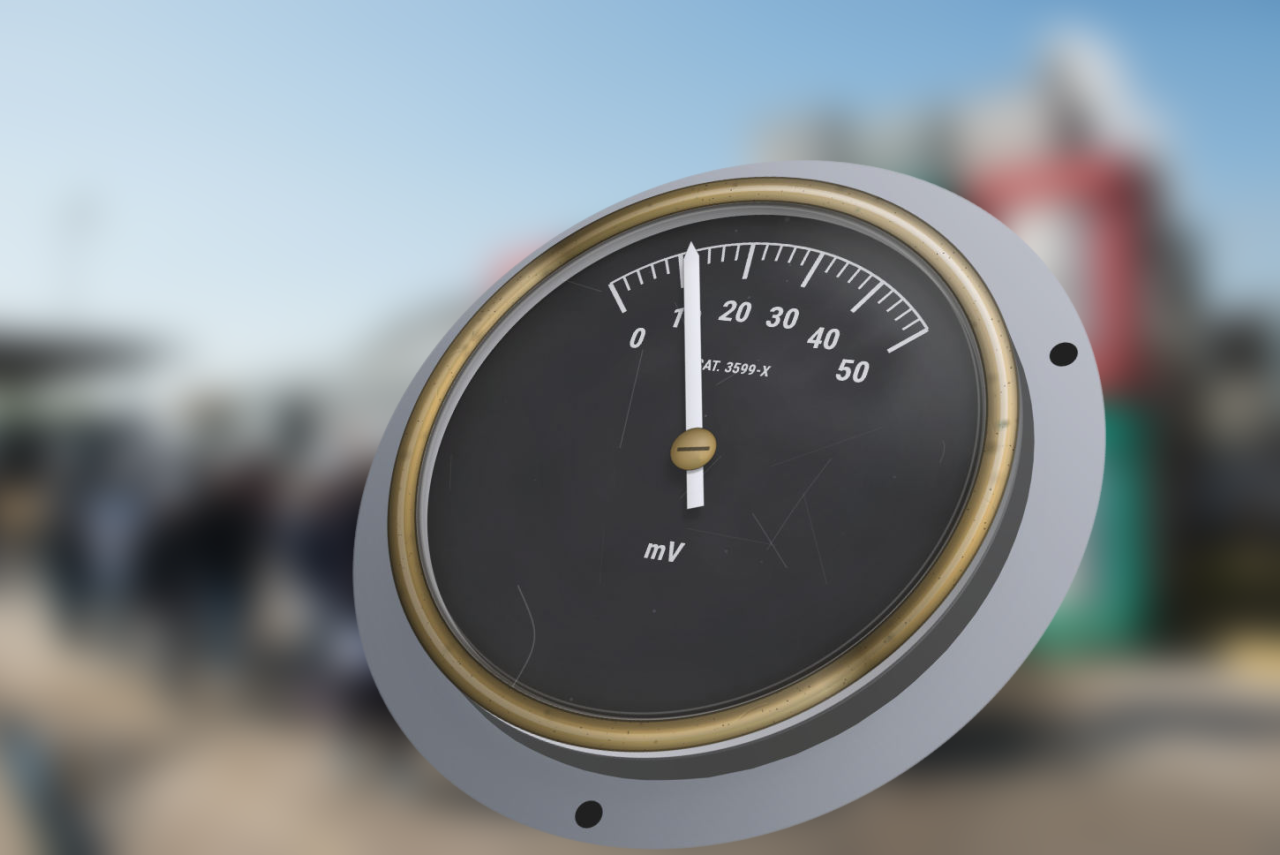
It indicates 12 mV
